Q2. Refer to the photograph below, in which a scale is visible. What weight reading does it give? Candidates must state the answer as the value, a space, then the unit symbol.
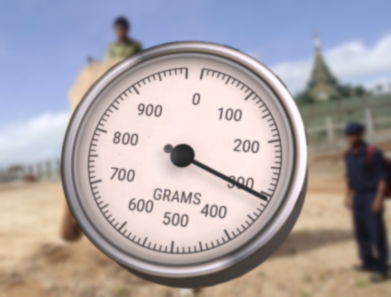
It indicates 310 g
